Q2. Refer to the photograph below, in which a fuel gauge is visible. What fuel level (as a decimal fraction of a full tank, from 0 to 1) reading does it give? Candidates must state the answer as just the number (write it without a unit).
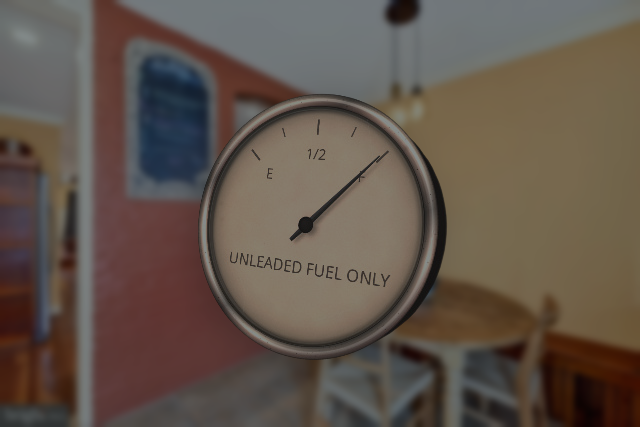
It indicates 1
